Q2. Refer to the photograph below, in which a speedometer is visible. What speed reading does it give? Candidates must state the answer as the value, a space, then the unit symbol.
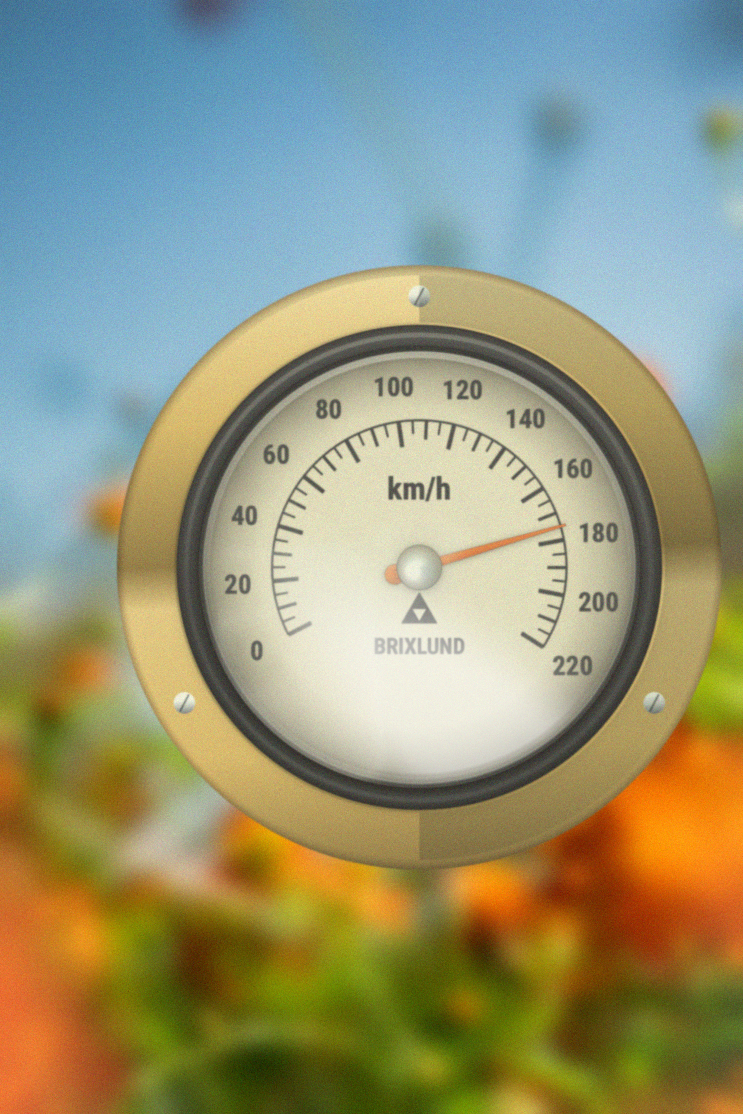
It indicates 175 km/h
